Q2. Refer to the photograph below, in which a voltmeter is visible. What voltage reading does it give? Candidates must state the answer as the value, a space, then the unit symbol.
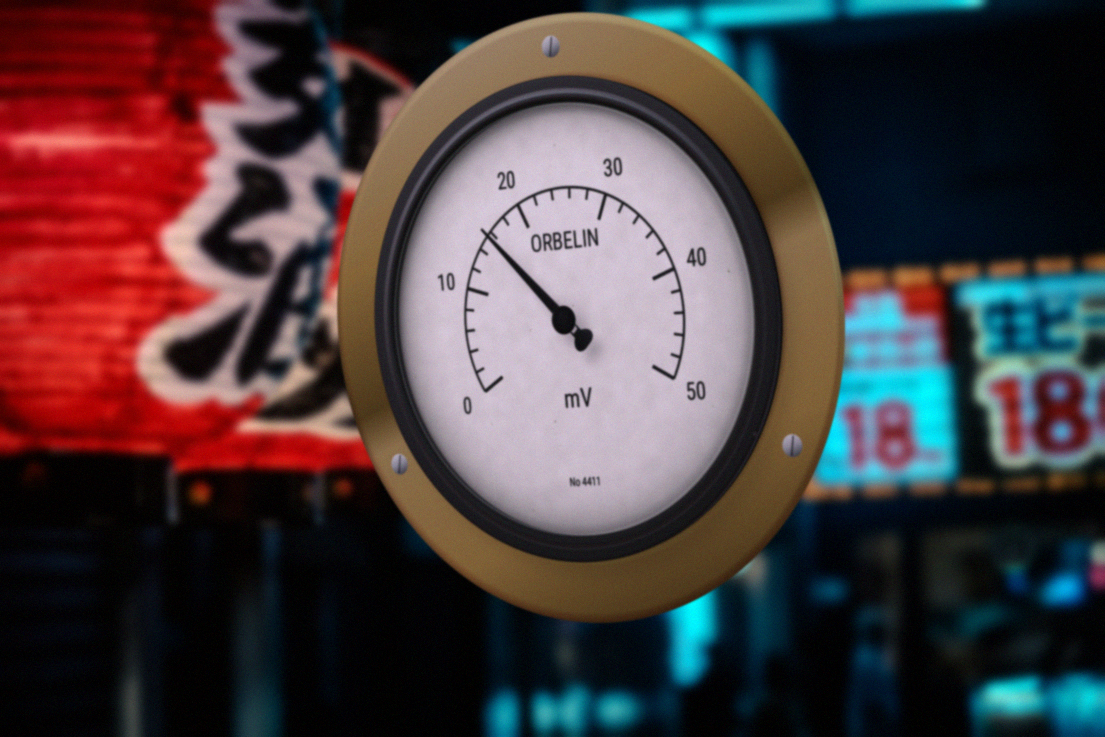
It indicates 16 mV
